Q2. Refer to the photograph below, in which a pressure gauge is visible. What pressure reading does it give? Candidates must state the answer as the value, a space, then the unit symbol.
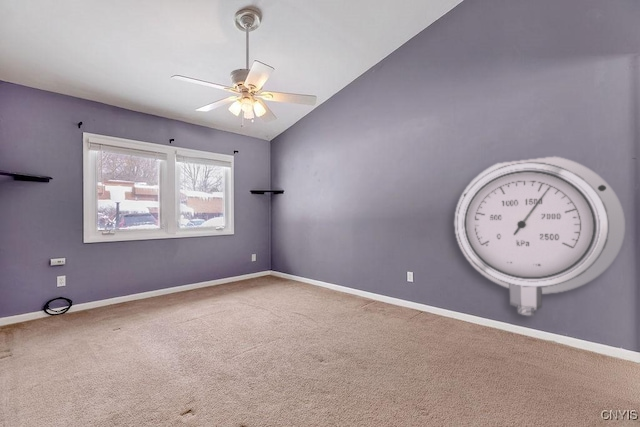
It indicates 1600 kPa
